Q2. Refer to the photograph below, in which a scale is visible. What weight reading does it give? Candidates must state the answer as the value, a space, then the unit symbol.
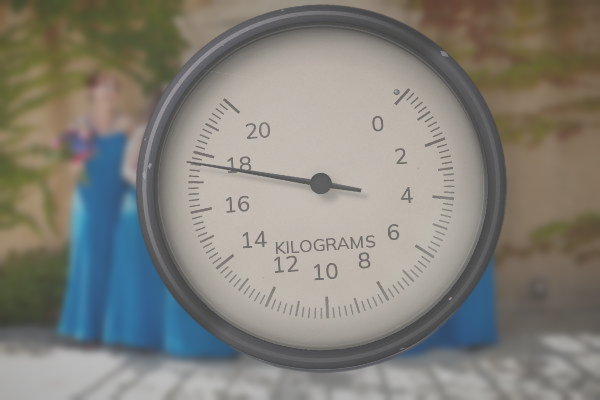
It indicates 17.6 kg
